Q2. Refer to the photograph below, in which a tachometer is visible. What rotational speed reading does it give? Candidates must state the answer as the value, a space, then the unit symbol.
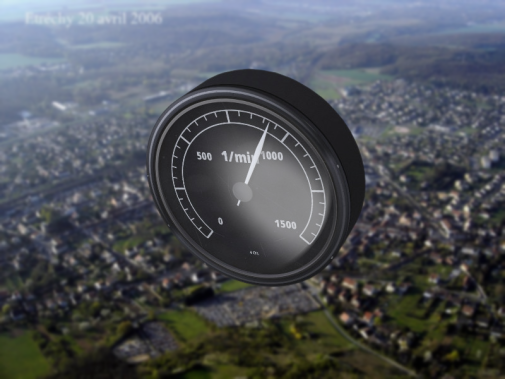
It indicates 925 rpm
